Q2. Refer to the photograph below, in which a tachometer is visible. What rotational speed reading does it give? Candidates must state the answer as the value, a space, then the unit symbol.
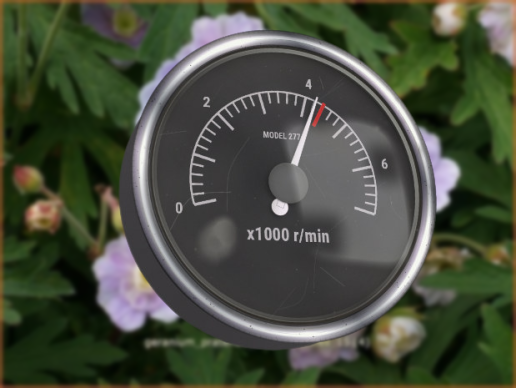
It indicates 4200 rpm
